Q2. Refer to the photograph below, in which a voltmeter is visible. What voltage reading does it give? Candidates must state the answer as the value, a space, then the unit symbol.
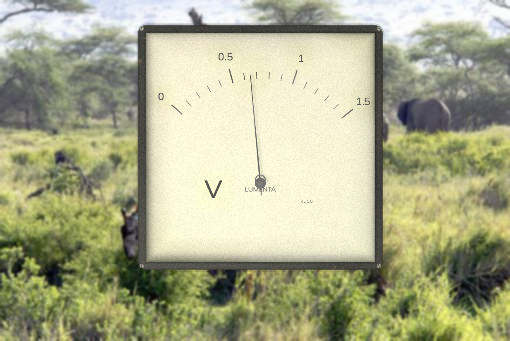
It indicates 0.65 V
